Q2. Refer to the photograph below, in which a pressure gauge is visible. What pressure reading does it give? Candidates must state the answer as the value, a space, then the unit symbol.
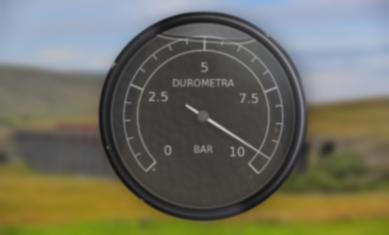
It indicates 9.5 bar
